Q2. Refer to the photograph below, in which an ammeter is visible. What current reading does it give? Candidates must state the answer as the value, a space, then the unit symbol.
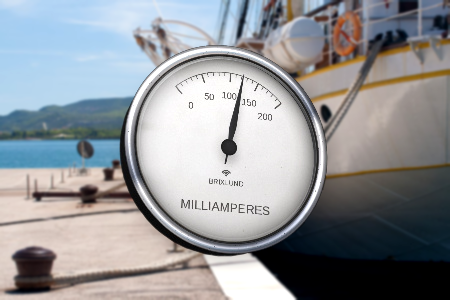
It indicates 120 mA
